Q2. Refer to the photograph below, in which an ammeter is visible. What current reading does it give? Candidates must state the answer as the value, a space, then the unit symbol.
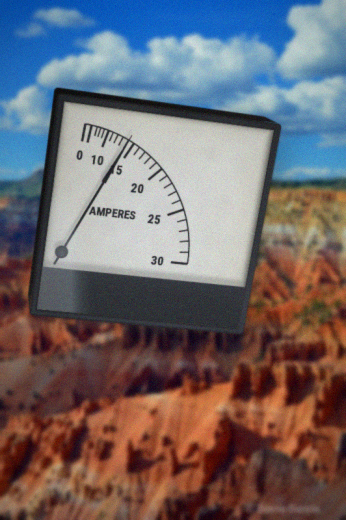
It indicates 14 A
